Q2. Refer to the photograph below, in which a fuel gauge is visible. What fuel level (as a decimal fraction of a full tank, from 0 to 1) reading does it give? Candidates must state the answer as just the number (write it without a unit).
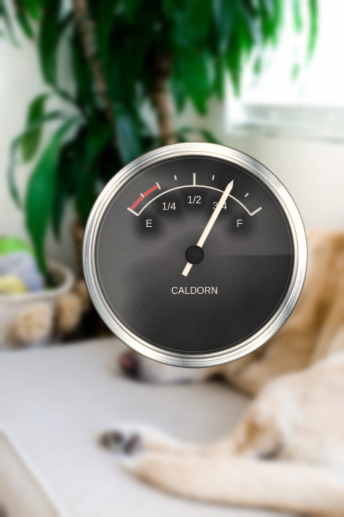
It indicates 0.75
